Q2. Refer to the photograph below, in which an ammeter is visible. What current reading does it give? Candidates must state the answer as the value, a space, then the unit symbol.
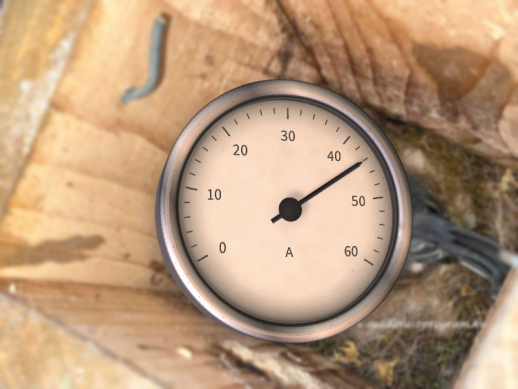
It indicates 44 A
